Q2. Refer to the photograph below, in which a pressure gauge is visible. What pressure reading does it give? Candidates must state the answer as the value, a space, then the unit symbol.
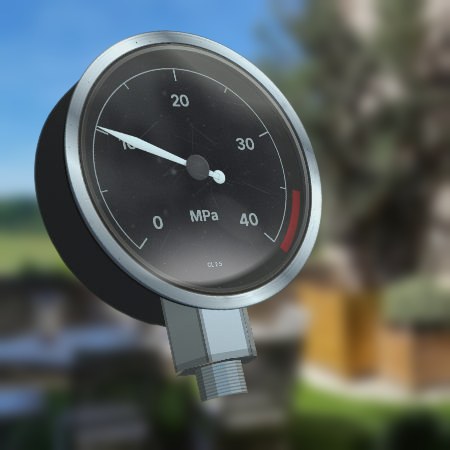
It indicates 10 MPa
